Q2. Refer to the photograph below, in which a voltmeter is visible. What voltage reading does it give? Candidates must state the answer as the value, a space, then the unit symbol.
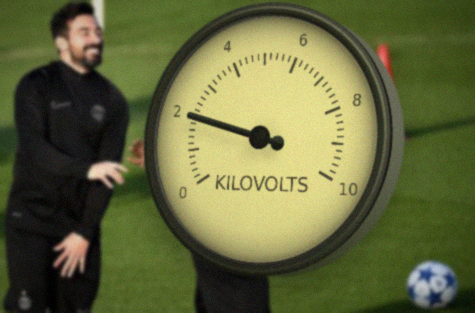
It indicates 2 kV
